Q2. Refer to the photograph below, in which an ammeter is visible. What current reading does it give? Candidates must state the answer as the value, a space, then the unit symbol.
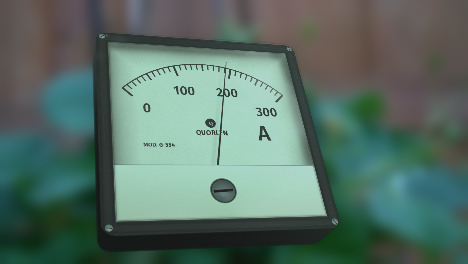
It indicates 190 A
